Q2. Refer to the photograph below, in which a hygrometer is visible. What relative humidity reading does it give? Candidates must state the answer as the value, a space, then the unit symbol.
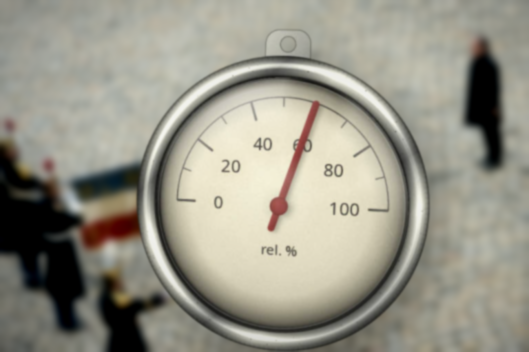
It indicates 60 %
